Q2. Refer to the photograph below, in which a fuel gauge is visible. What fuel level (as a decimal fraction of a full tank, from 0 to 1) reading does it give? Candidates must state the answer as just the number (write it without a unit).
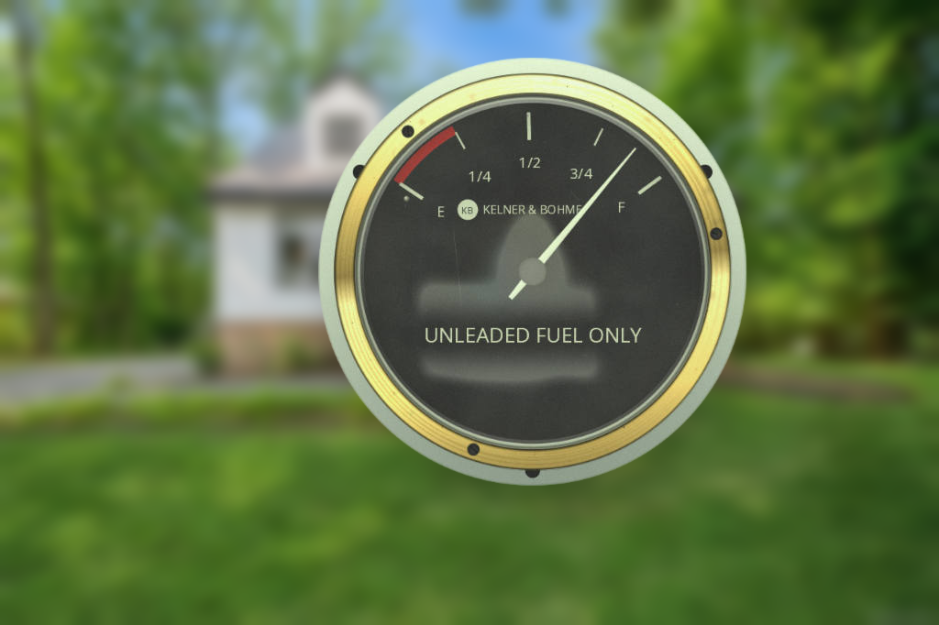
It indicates 0.875
